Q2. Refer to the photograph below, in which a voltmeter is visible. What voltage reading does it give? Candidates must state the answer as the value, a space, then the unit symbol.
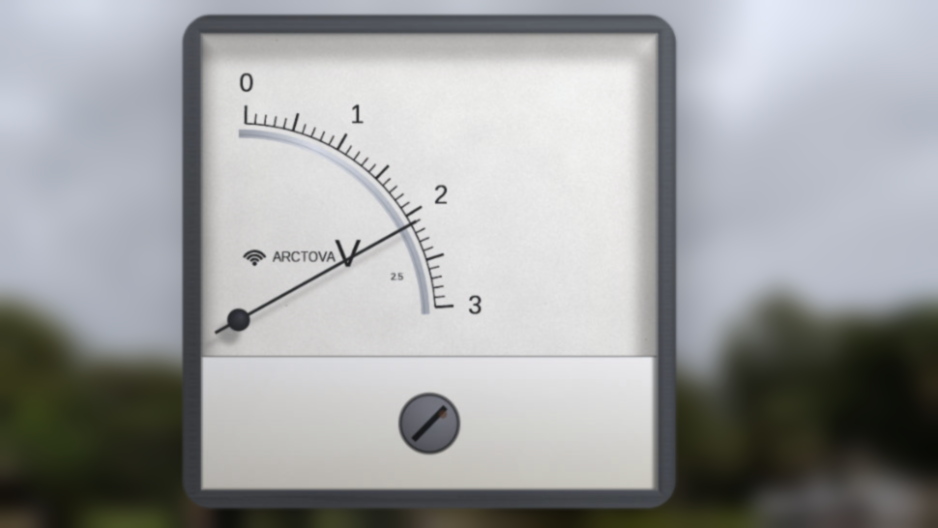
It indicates 2.1 V
